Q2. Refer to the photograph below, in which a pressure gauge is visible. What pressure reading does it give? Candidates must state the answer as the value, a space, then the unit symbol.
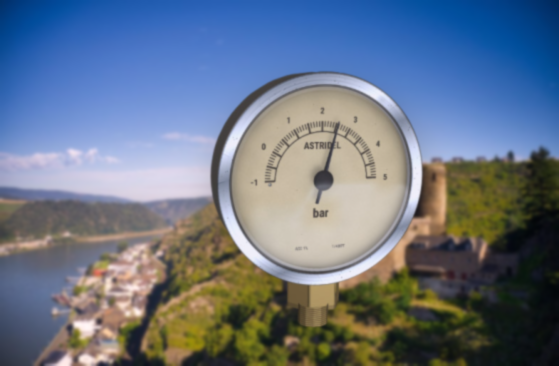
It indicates 2.5 bar
